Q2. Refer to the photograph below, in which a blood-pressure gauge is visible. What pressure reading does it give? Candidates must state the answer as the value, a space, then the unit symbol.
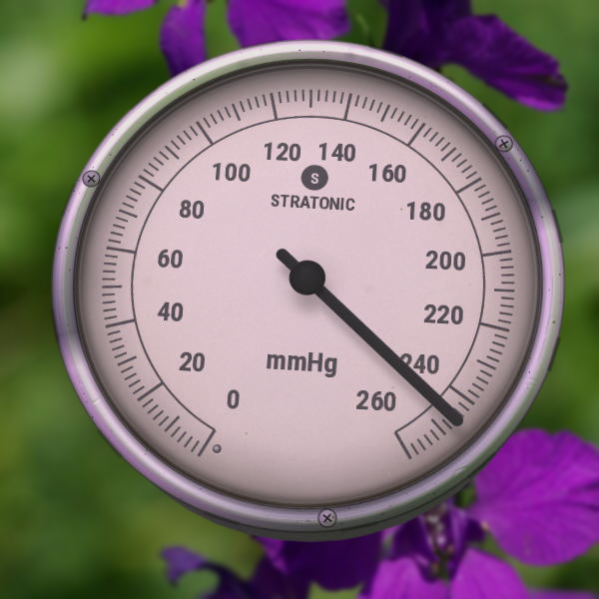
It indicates 246 mmHg
